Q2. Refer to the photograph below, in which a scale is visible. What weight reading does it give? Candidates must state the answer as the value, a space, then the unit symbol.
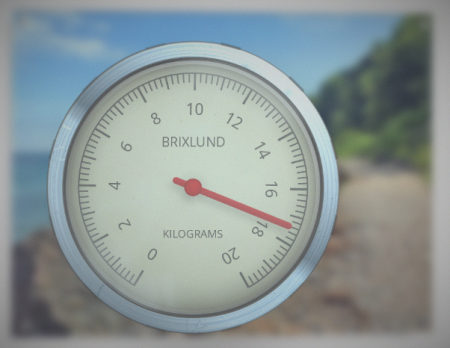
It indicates 17.4 kg
